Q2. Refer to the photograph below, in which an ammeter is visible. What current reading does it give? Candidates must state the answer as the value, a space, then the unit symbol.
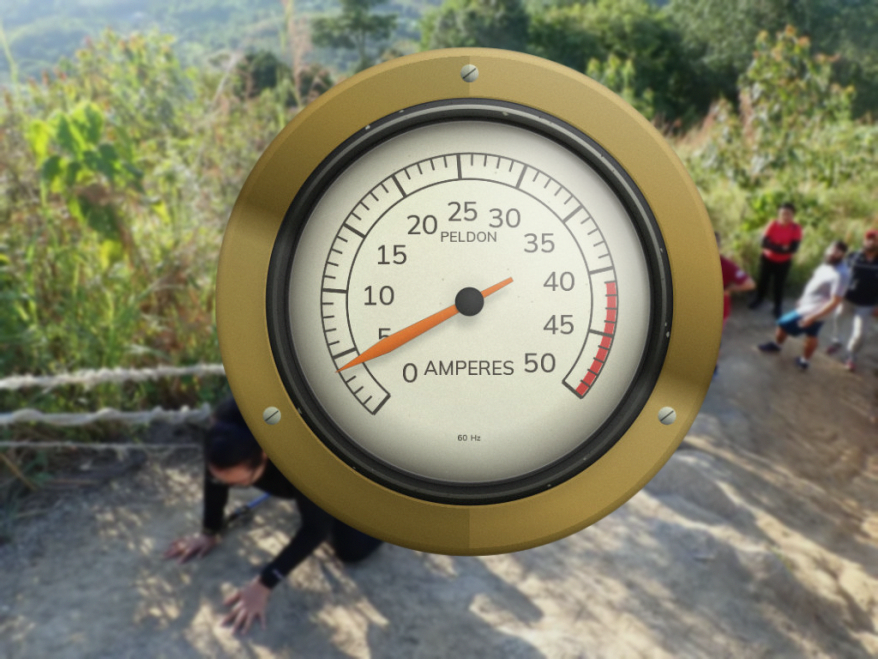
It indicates 4 A
